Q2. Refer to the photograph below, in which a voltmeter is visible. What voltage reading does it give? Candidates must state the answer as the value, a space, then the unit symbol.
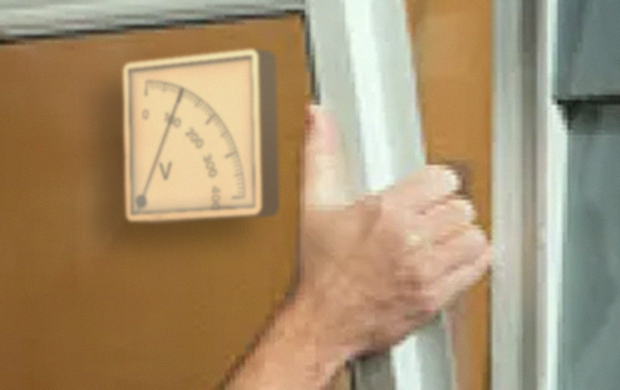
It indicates 100 V
